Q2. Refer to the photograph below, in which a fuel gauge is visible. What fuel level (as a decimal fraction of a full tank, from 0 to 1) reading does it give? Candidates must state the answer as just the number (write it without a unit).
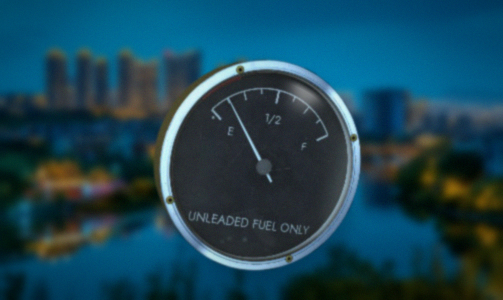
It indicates 0.125
